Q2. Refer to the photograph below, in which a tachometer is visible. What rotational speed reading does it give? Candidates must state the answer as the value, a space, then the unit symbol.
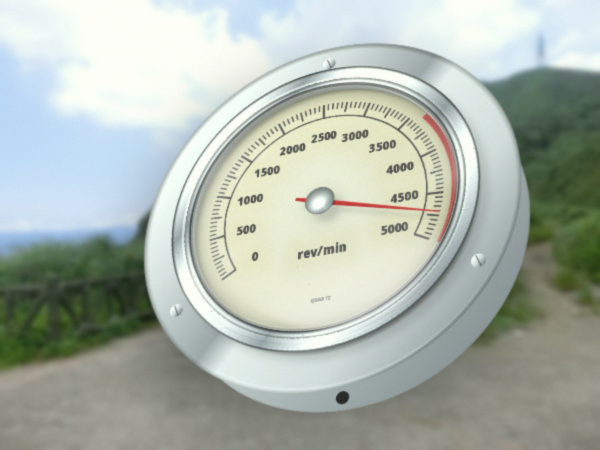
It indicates 4750 rpm
